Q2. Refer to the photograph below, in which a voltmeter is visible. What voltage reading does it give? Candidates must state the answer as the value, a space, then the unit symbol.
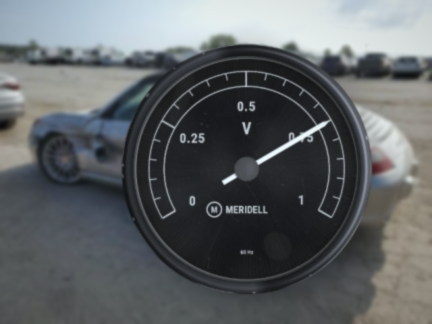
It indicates 0.75 V
